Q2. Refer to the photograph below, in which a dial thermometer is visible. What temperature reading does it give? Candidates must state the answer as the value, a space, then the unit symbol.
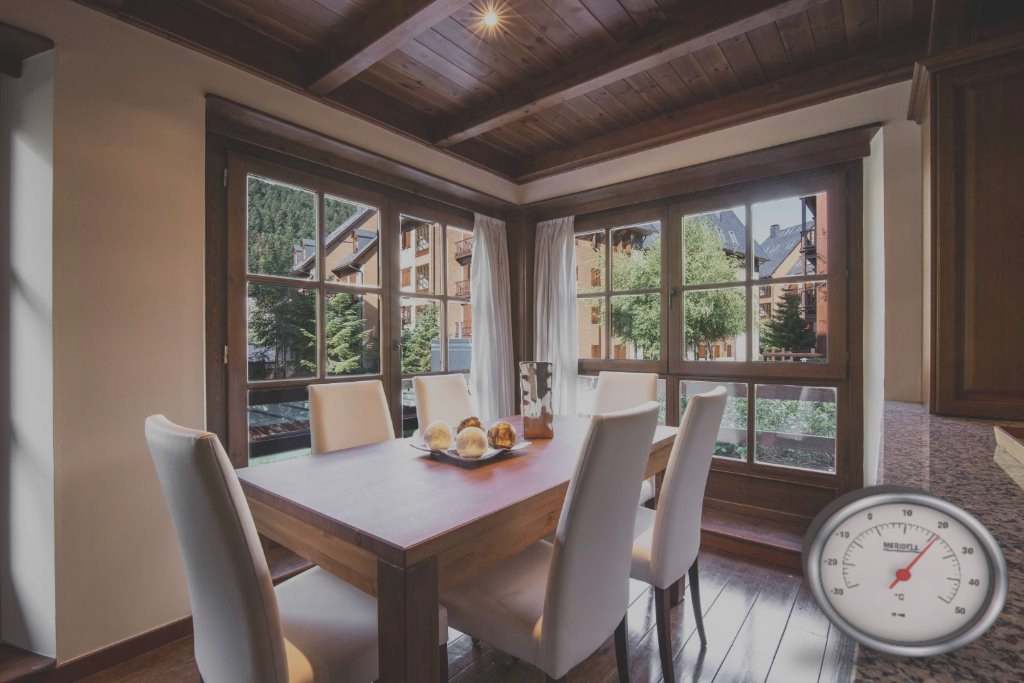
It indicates 20 °C
